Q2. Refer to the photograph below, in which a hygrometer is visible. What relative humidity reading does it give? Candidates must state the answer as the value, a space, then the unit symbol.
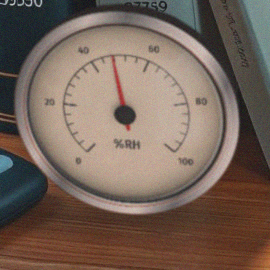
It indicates 48 %
